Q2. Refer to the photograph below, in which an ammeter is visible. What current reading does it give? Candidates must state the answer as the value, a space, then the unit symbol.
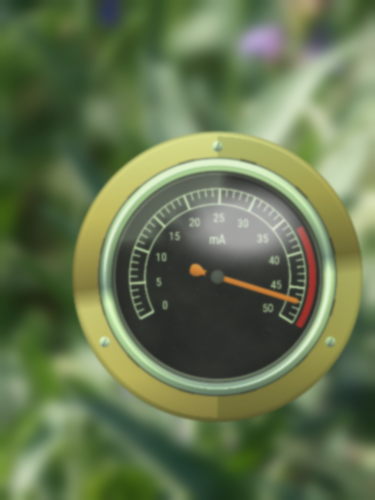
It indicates 47 mA
